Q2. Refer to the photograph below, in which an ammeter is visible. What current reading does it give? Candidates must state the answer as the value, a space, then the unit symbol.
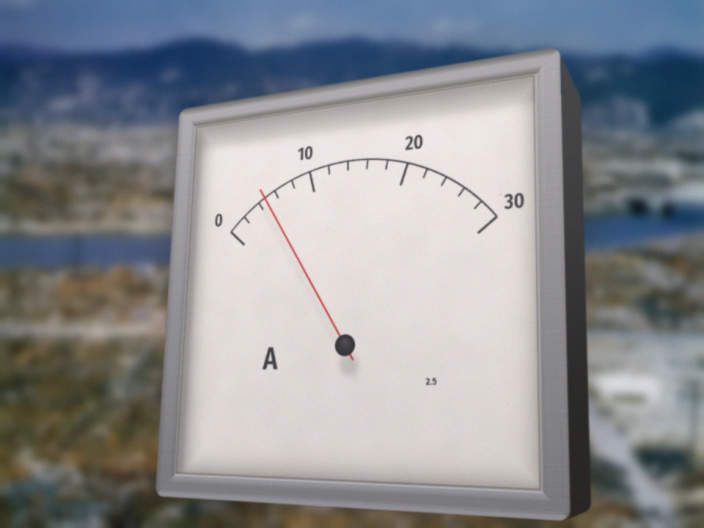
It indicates 5 A
